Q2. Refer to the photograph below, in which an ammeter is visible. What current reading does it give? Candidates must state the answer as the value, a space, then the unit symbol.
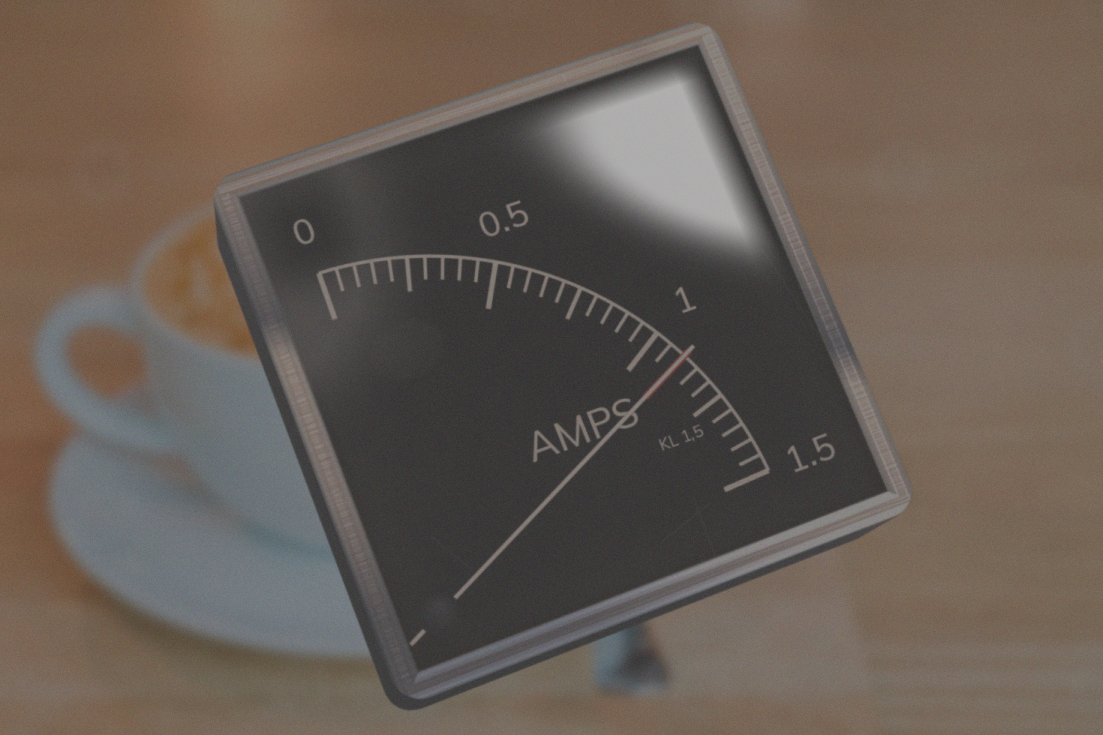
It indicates 1.1 A
